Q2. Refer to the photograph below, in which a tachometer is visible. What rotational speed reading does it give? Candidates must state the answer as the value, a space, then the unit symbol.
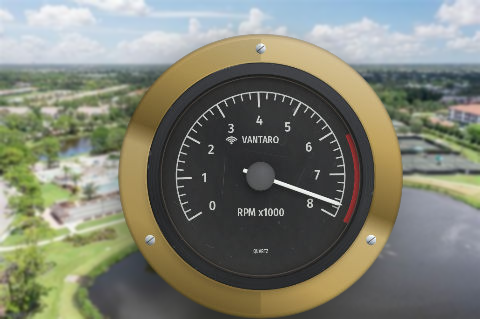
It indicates 7700 rpm
